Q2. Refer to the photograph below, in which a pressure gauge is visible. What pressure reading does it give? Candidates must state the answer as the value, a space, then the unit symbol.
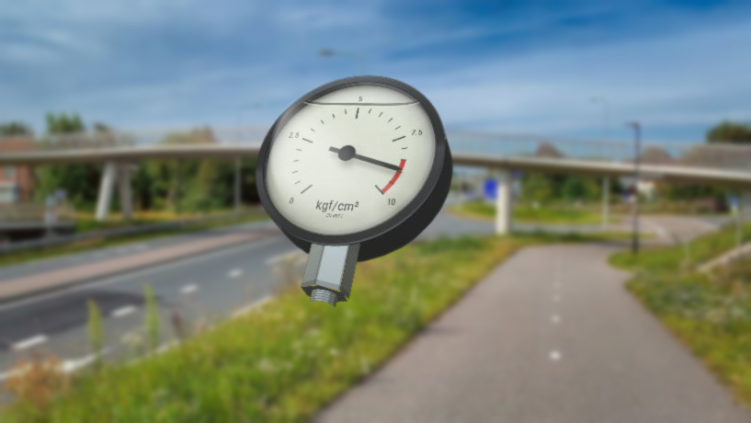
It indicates 9 kg/cm²
